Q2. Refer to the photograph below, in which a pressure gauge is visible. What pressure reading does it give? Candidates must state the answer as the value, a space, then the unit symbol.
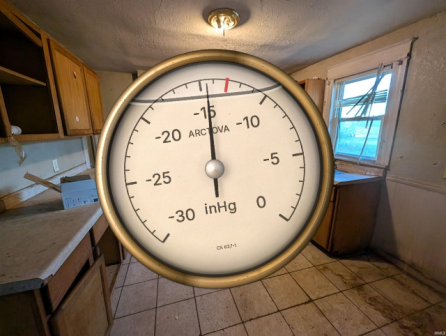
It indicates -14.5 inHg
